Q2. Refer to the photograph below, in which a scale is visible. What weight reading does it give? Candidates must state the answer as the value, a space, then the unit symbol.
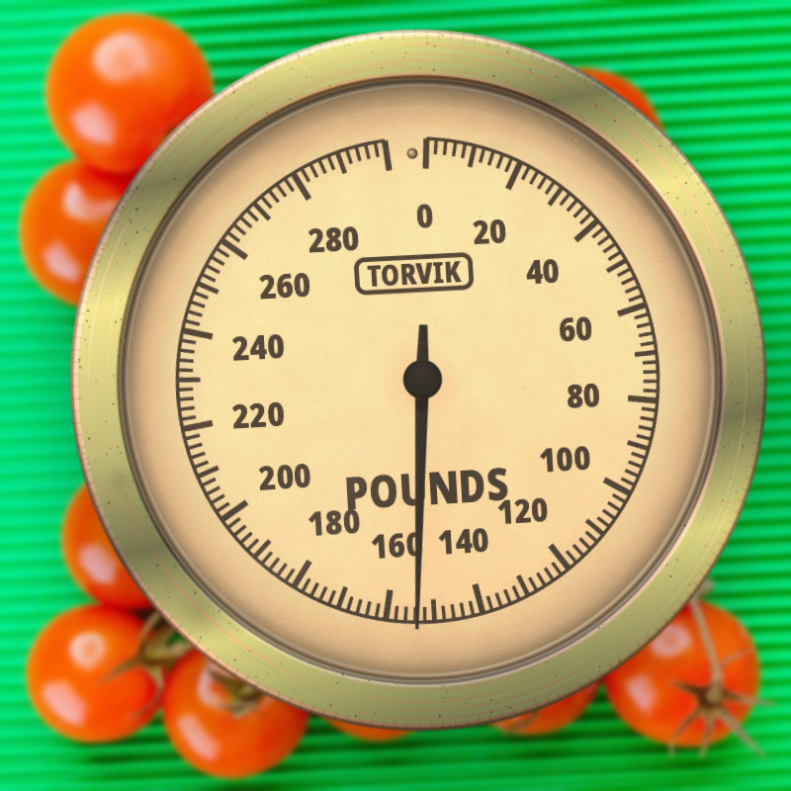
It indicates 154 lb
